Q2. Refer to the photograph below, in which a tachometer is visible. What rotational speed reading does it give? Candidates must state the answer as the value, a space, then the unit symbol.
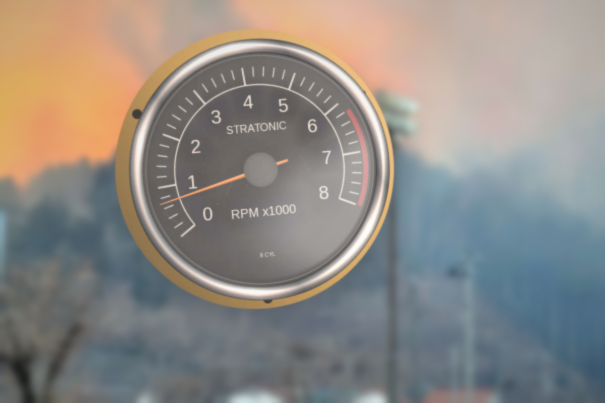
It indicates 700 rpm
